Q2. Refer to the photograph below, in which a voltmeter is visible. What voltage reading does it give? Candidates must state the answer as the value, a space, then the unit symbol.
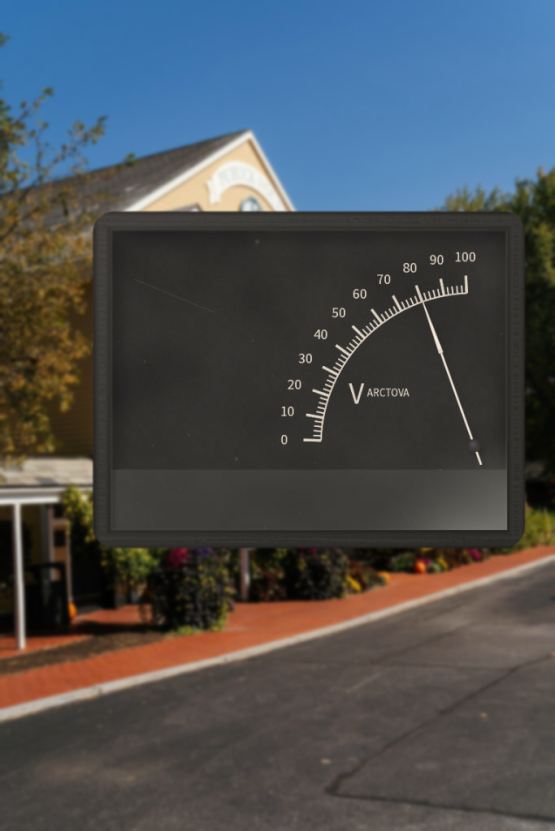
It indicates 80 V
